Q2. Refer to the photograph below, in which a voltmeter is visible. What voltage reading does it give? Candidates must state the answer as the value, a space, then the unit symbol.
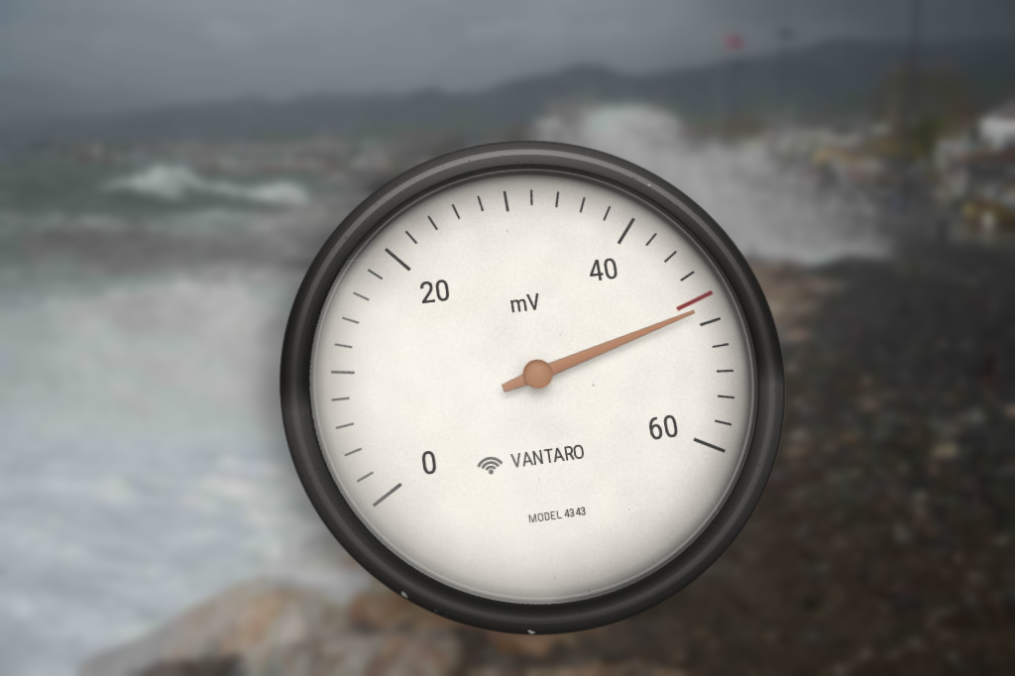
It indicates 49 mV
